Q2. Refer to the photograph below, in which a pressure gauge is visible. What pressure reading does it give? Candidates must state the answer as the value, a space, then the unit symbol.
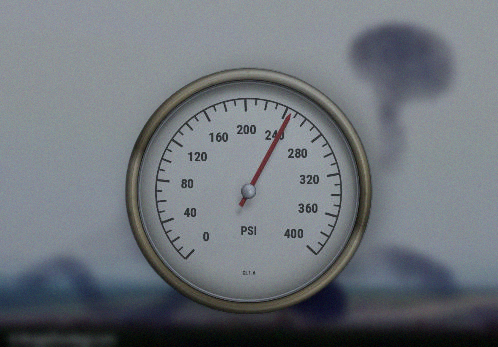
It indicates 245 psi
